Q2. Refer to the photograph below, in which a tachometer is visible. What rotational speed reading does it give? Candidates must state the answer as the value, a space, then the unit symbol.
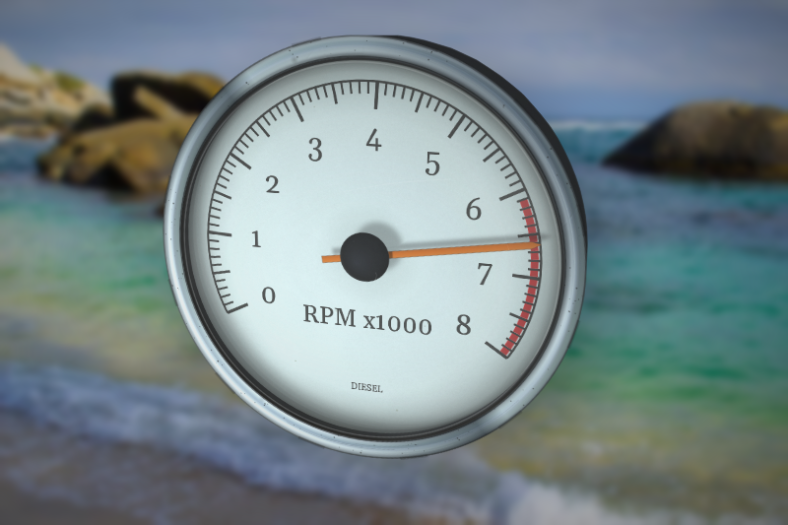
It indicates 6600 rpm
